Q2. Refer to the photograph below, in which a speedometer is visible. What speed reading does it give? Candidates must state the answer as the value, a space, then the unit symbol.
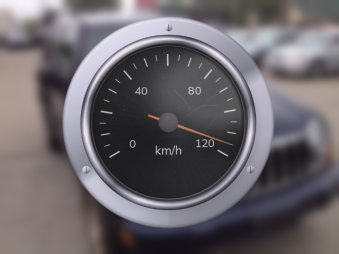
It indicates 115 km/h
